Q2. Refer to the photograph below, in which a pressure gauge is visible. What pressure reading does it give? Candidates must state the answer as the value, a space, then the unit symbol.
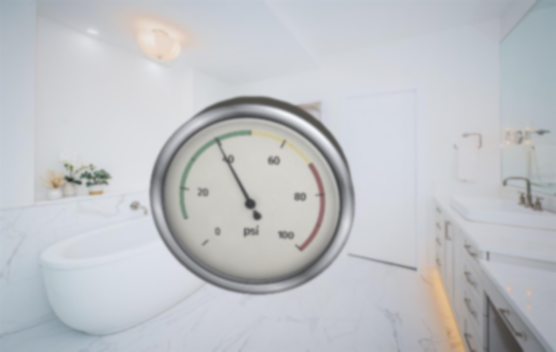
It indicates 40 psi
